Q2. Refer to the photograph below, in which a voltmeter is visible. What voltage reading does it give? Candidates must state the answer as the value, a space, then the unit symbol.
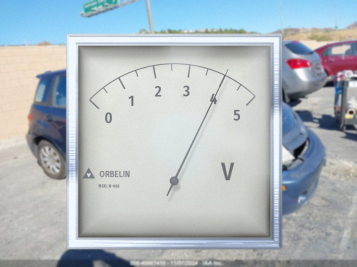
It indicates 4 V
